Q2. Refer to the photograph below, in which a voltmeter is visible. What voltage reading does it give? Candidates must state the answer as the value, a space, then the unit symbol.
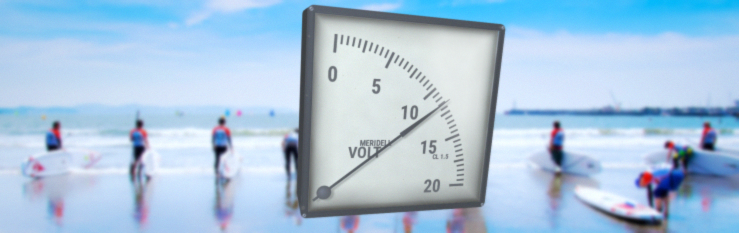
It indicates 11.5 V
